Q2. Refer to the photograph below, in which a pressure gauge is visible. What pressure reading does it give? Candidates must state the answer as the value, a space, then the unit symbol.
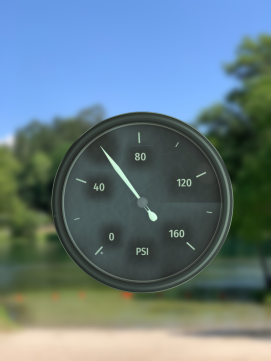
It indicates 60 psi
